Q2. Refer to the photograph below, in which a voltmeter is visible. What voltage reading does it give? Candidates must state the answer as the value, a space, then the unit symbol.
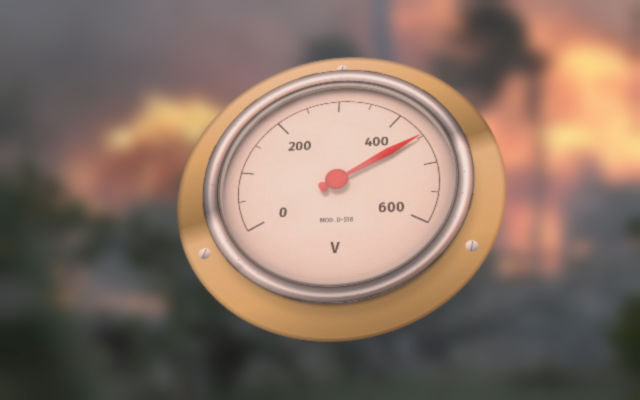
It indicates 450 V
